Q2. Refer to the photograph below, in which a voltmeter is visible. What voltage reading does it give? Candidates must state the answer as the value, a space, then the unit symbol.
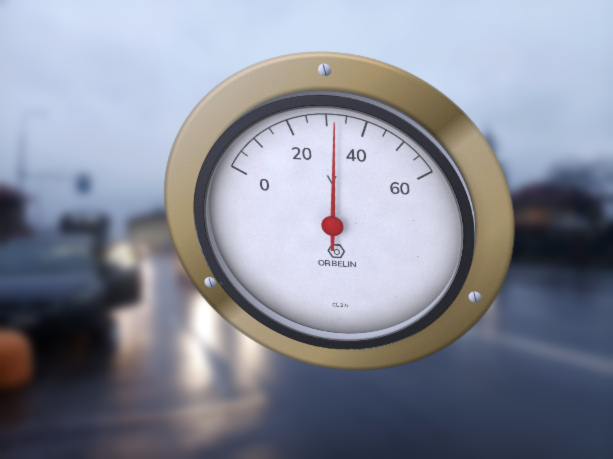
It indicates 32.5 V
